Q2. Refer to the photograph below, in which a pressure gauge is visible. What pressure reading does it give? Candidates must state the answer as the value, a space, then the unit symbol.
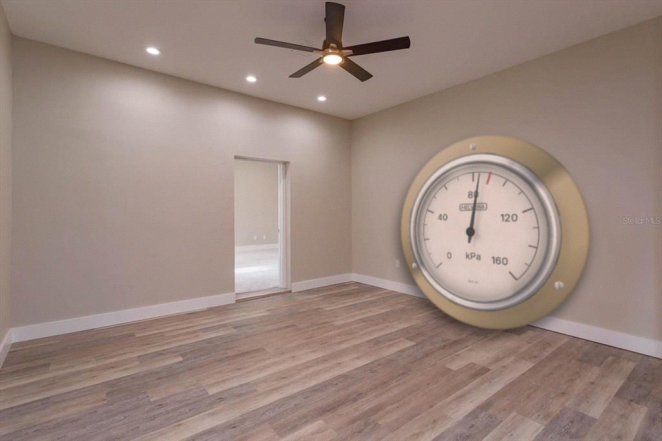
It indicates 85 kPa
